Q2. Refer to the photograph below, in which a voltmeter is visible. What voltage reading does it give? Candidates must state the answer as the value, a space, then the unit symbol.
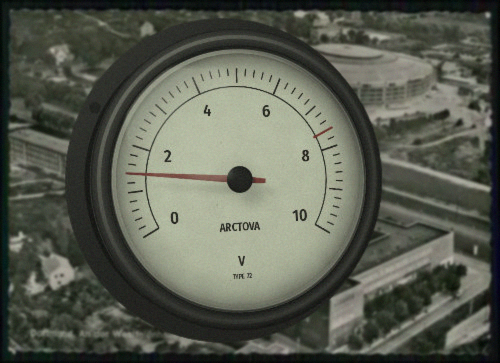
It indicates 1.4 V
